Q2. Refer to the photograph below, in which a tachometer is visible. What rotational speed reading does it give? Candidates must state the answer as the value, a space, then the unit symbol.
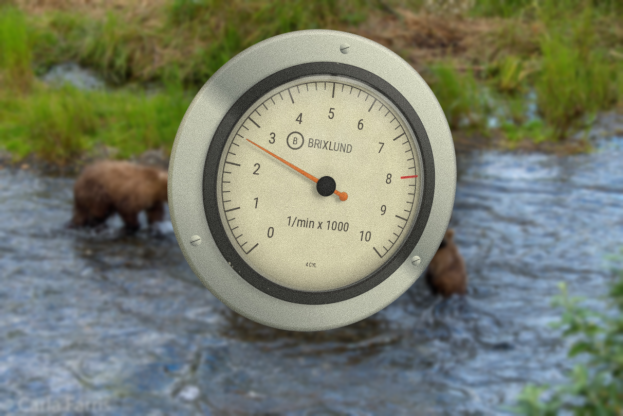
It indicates 2600 rpm
